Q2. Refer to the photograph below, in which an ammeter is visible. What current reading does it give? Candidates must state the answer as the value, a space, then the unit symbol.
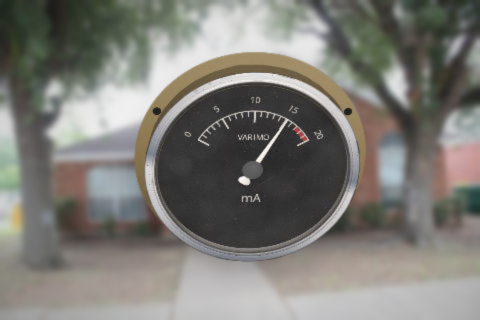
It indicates 15 mA
